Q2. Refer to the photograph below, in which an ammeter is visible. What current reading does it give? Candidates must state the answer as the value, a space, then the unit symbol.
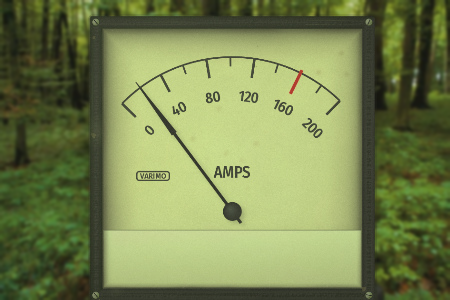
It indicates 20 A
